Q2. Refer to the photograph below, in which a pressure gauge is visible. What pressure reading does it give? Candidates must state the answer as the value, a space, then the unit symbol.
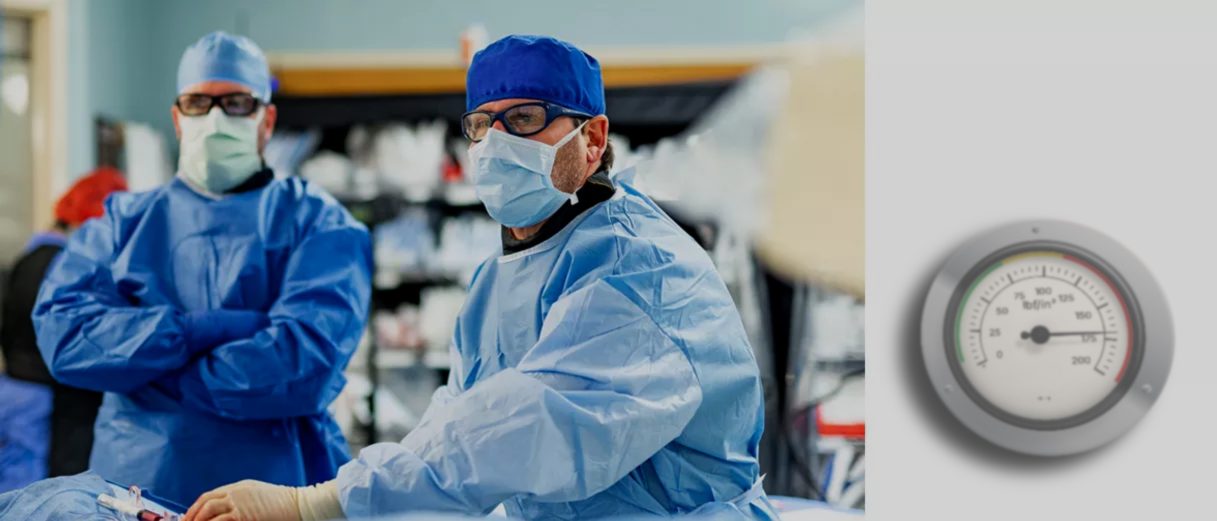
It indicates 170 psi
